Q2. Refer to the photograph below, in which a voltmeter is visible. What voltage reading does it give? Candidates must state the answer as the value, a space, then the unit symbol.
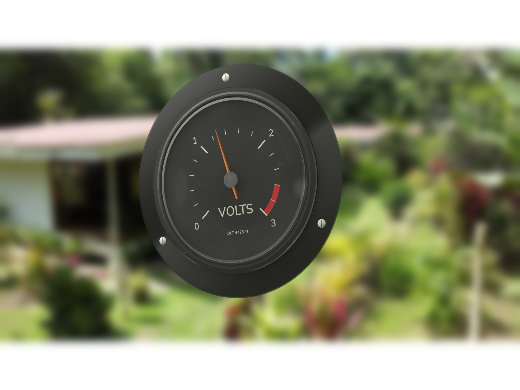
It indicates 1.3 V
